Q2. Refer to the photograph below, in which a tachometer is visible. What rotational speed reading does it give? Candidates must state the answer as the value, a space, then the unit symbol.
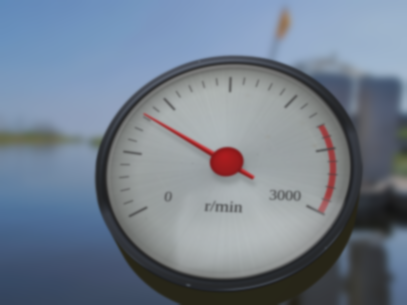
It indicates 800 rpm
